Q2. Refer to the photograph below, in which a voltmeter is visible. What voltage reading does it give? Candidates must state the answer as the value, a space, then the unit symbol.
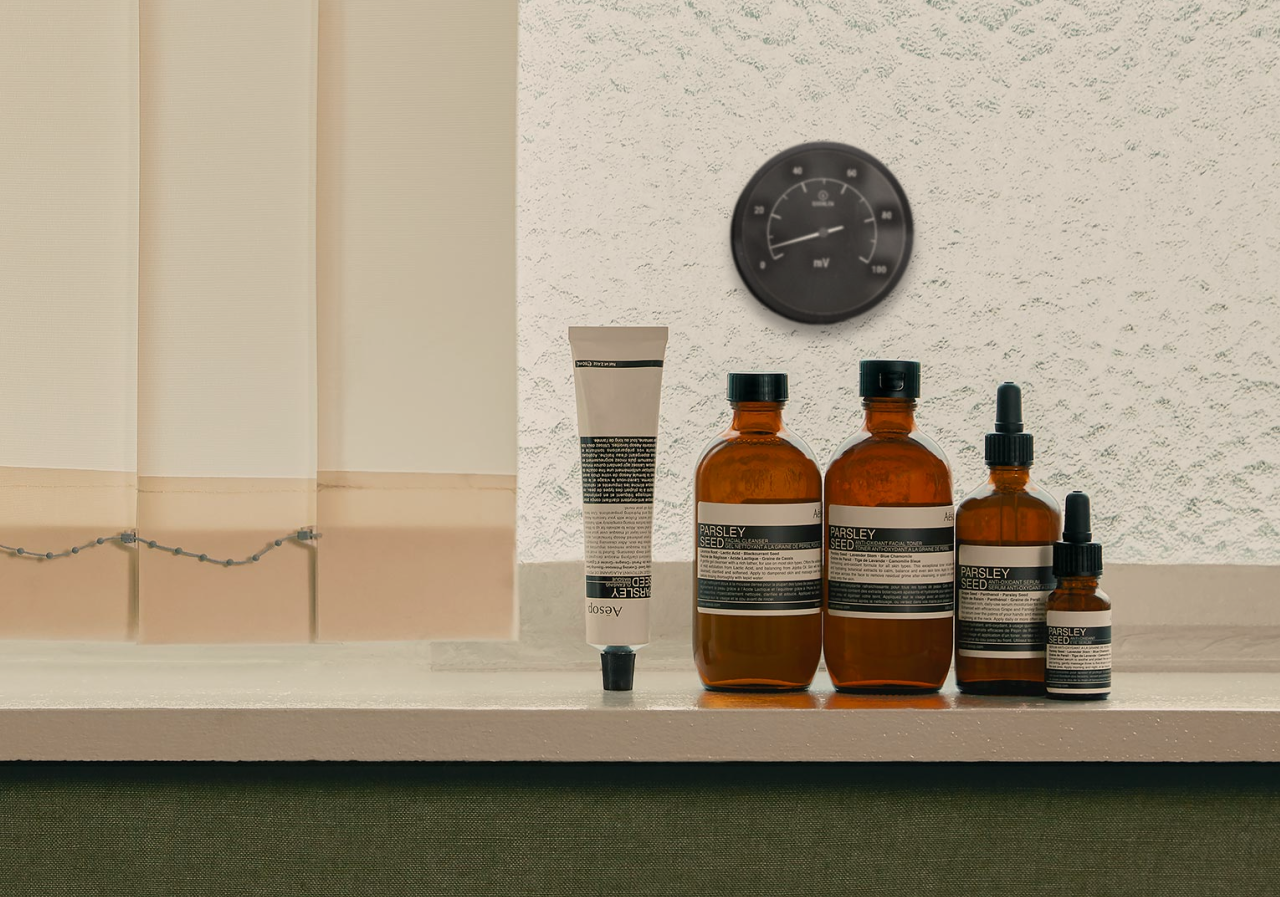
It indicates 5 mV
